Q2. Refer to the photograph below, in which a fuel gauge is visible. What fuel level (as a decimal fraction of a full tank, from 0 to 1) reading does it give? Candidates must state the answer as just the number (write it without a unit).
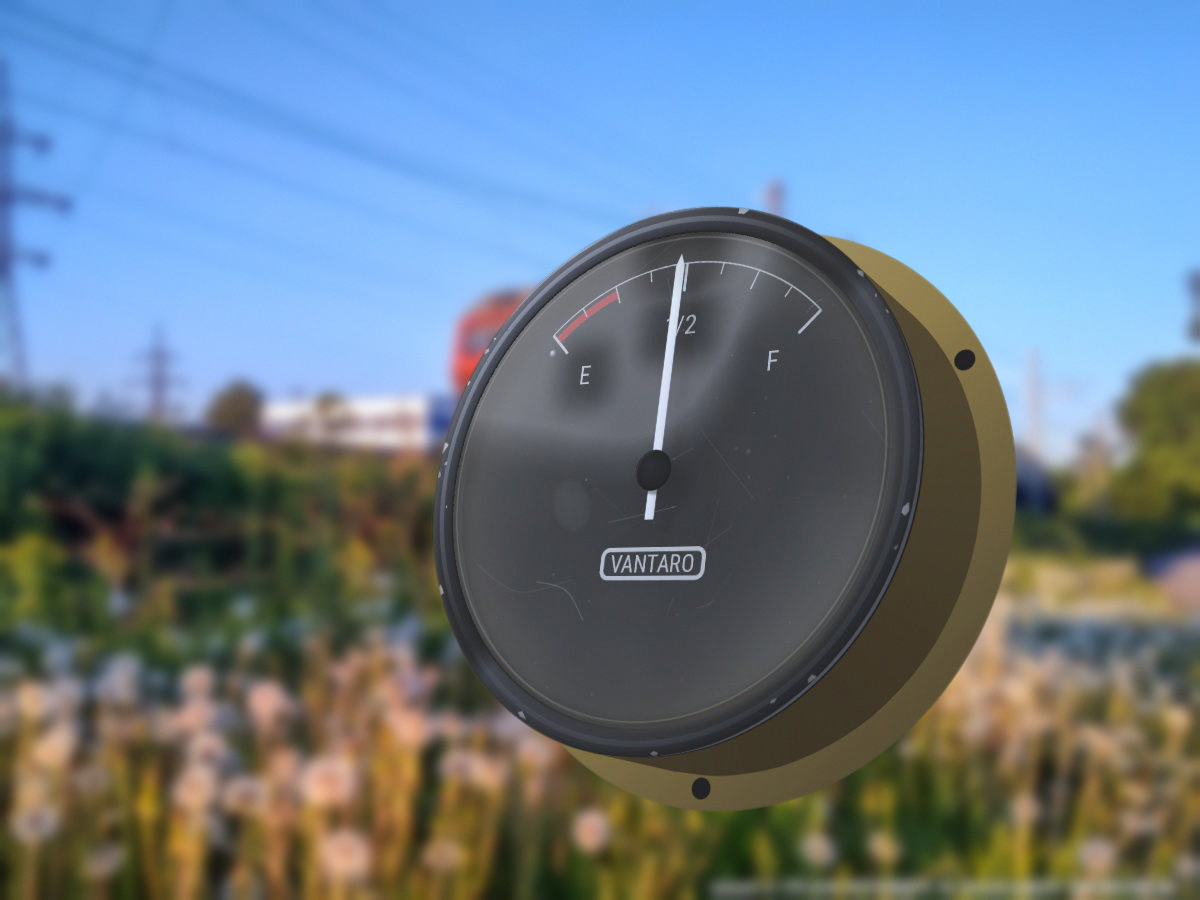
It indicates 0.5
